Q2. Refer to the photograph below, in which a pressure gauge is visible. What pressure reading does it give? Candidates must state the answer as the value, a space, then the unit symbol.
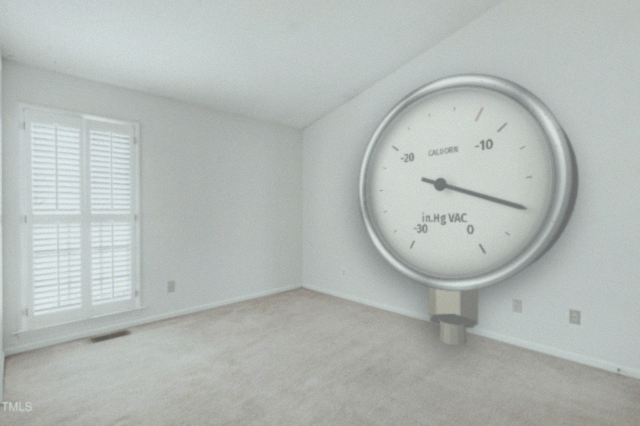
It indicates -4 inHg
